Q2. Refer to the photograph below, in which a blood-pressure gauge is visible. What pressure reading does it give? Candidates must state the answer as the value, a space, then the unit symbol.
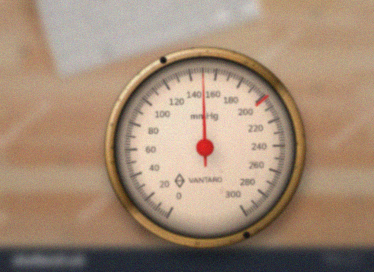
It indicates 150 mmHg
